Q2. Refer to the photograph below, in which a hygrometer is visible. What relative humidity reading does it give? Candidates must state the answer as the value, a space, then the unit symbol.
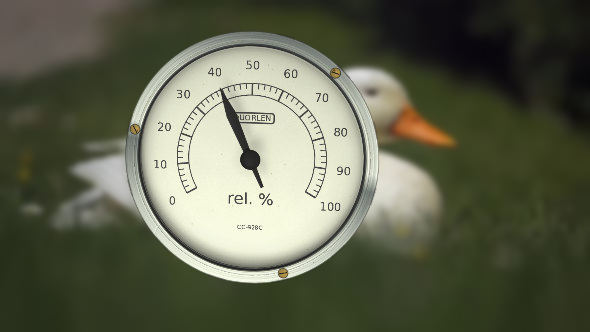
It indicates 40 %
